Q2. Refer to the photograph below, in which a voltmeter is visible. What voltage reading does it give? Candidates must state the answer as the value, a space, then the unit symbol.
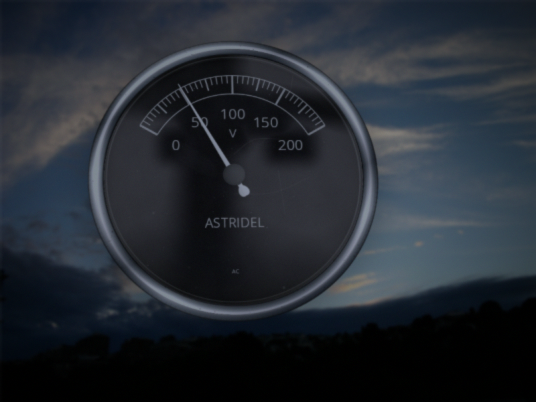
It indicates 50 V
